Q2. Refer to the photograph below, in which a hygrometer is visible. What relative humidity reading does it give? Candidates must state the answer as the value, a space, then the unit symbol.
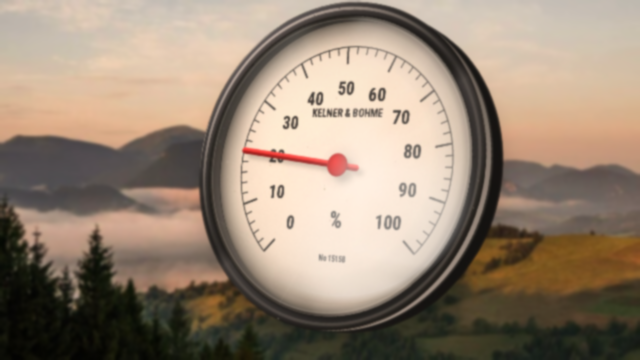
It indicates 20 %
